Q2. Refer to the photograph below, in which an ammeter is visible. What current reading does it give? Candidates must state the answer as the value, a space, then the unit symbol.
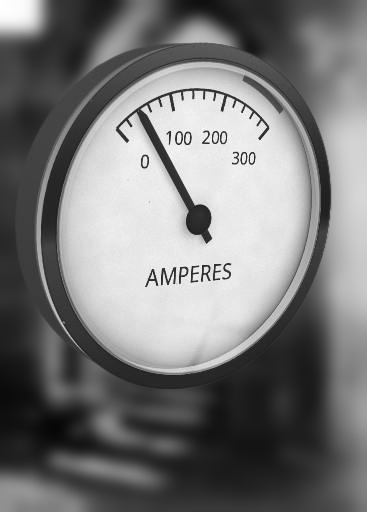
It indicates 40 A
